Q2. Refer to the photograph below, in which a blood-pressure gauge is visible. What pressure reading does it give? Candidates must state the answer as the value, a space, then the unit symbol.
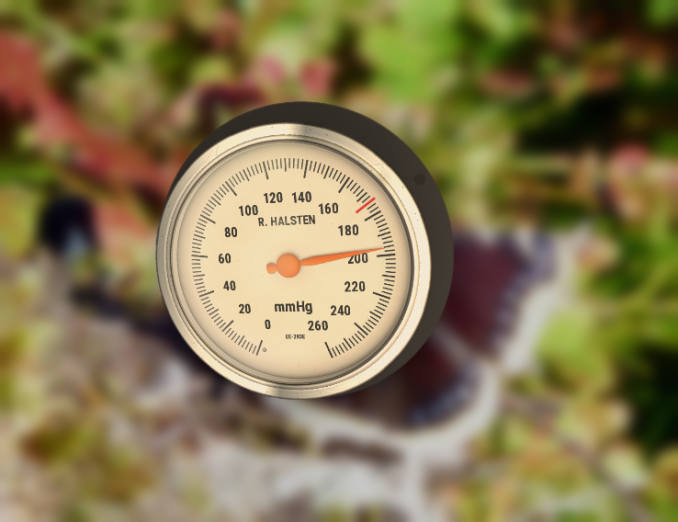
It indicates 196 mmHg
